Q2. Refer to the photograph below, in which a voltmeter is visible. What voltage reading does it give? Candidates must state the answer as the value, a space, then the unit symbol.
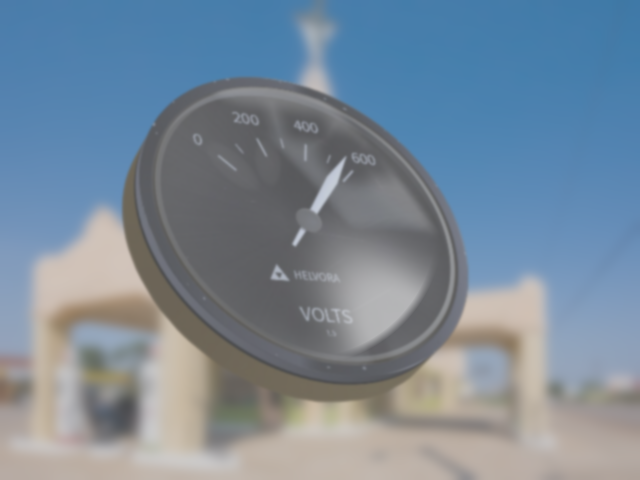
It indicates 550 V
